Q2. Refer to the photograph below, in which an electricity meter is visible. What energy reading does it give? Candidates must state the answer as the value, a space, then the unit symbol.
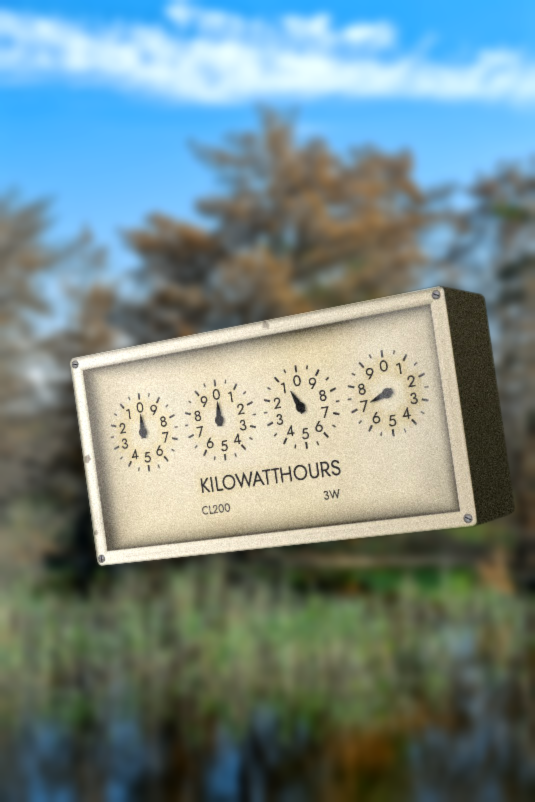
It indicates 7 kWh
